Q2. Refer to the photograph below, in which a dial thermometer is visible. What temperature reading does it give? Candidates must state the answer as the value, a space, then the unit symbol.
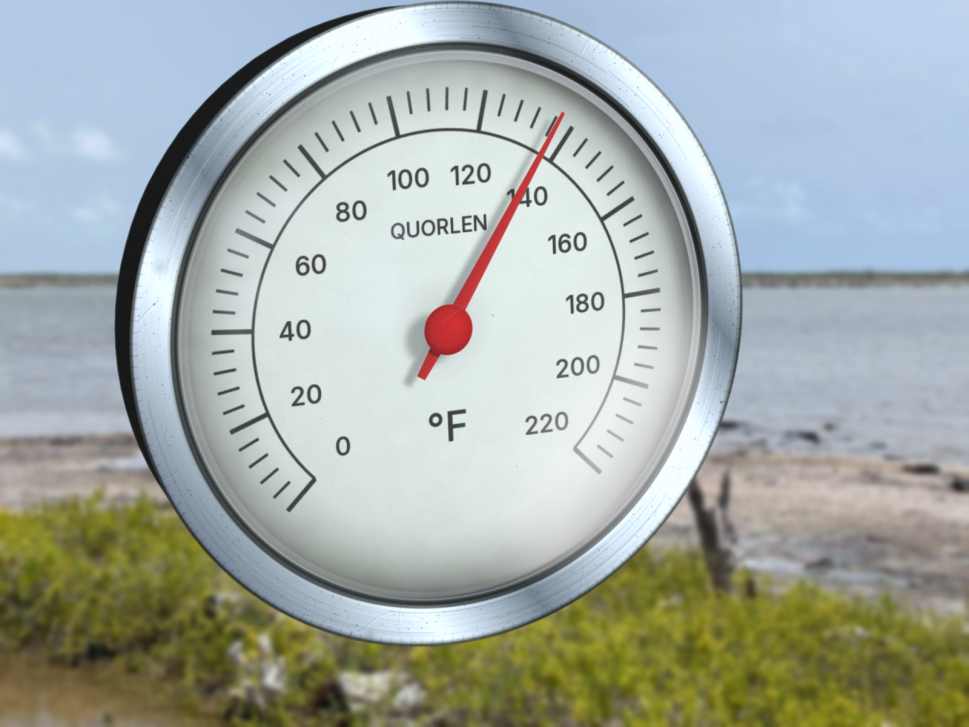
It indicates 136 °F
